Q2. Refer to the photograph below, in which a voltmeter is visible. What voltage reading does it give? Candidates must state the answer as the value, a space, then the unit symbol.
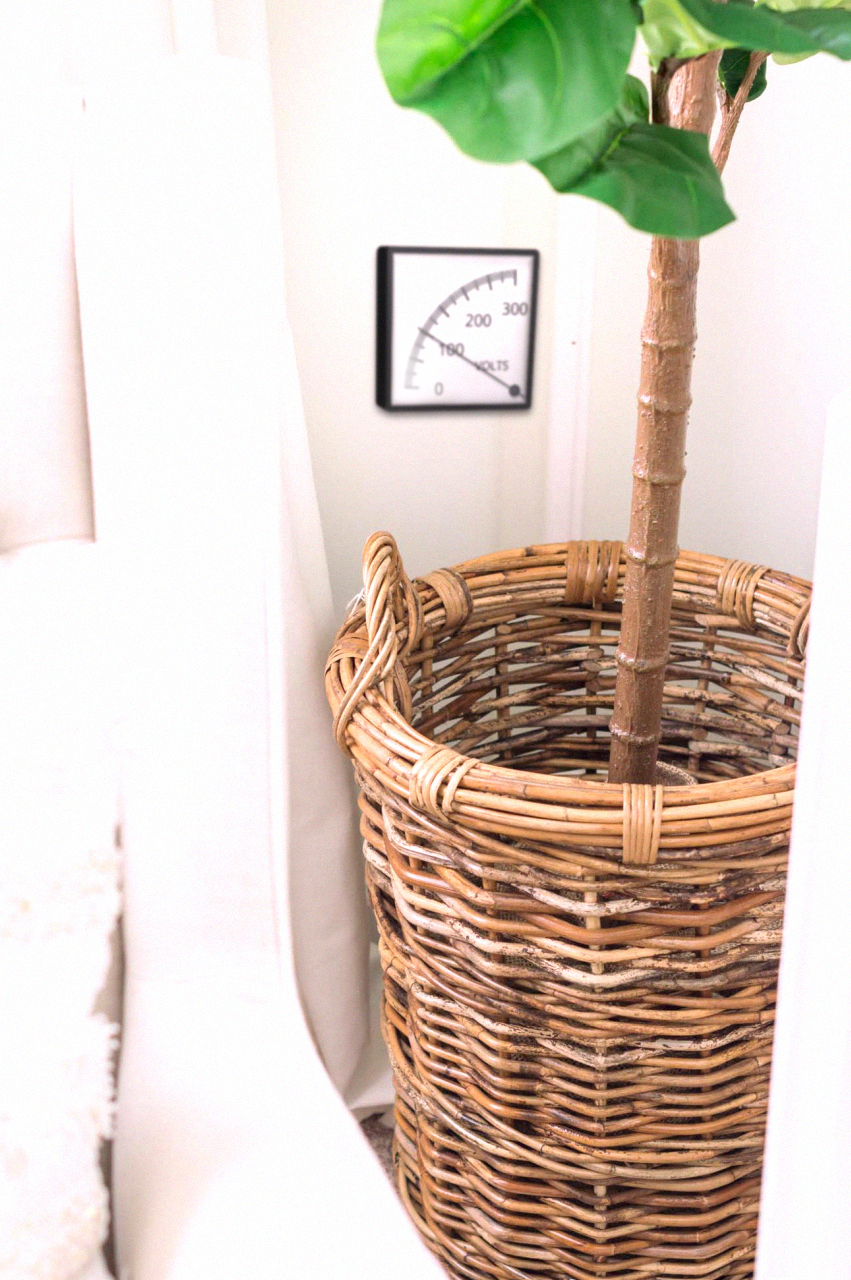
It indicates 100 V
